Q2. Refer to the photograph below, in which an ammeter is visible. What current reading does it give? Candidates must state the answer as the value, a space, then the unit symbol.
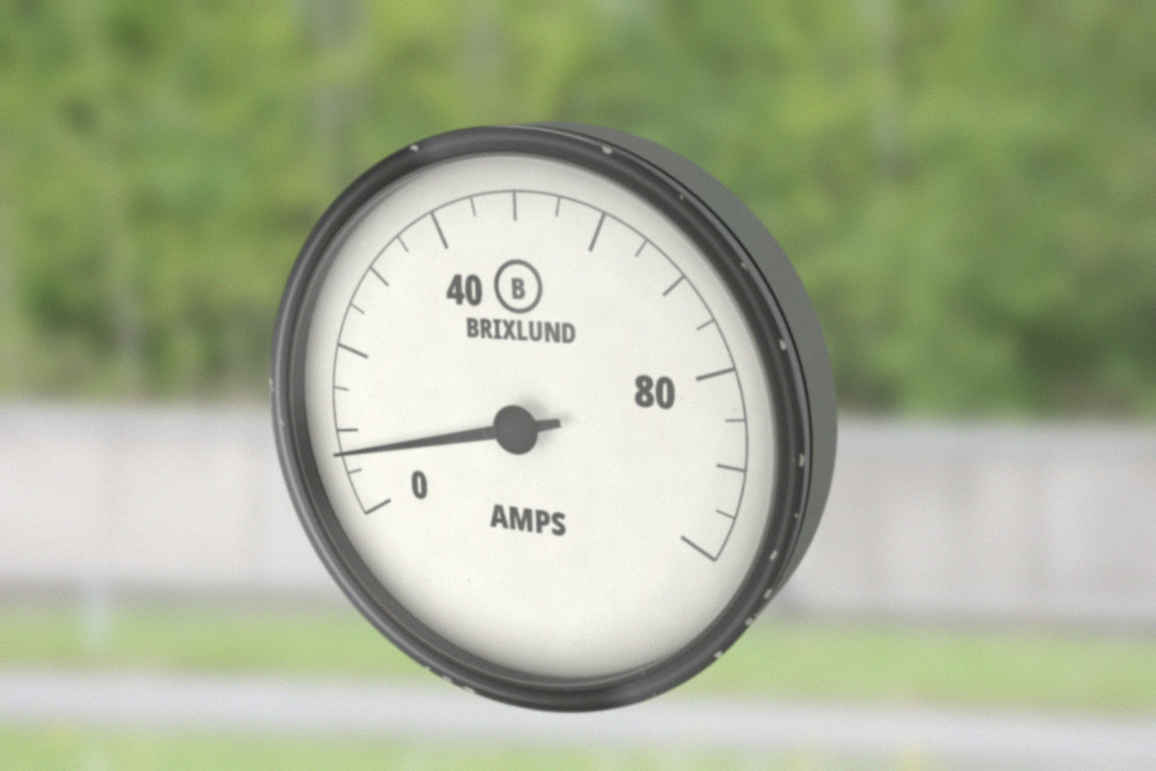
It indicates 7.5 A
